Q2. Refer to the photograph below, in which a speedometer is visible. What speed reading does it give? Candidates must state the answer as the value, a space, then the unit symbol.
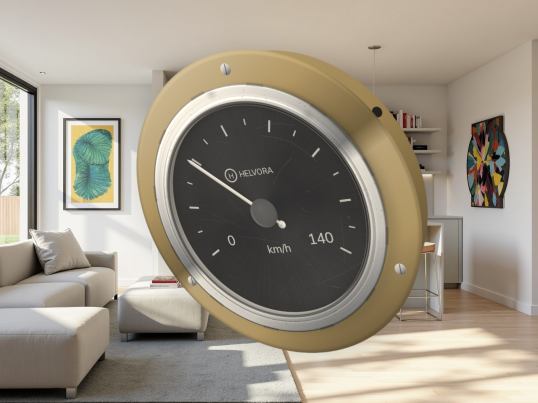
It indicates 40 km/h
